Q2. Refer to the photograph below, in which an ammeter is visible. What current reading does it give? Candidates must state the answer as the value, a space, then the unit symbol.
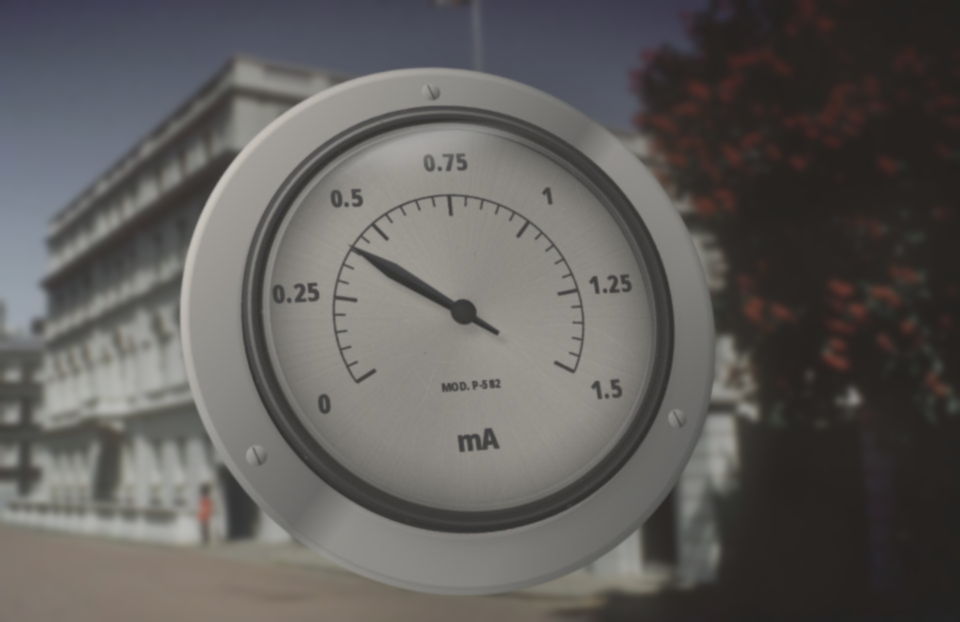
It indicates 0.4 mA
